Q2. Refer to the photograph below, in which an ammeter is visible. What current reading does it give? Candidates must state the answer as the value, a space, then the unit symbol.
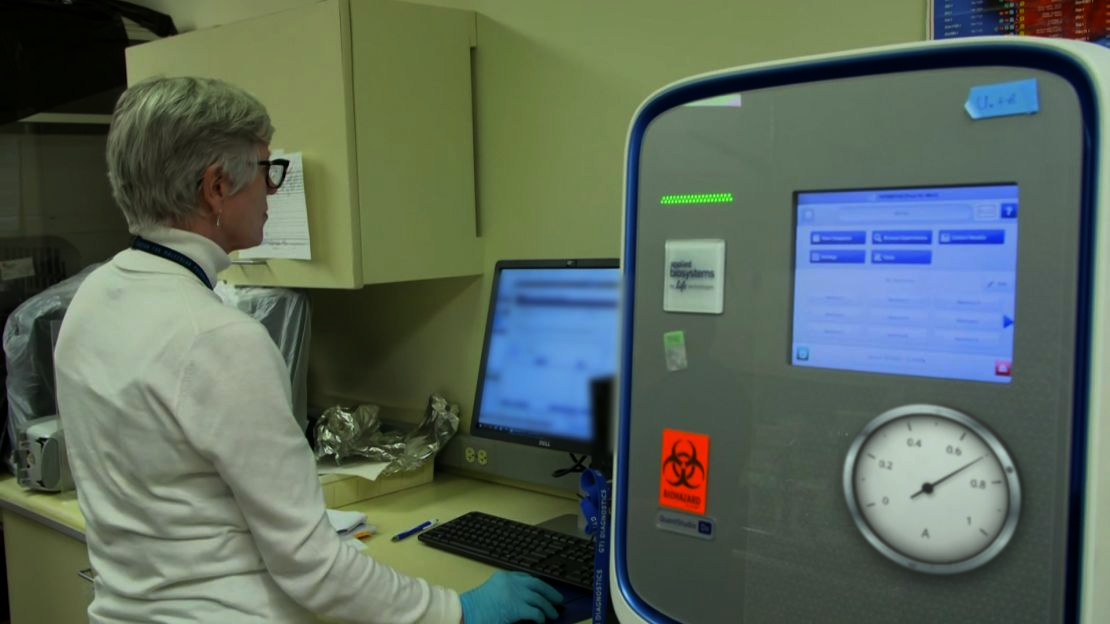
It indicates 0.7 A
